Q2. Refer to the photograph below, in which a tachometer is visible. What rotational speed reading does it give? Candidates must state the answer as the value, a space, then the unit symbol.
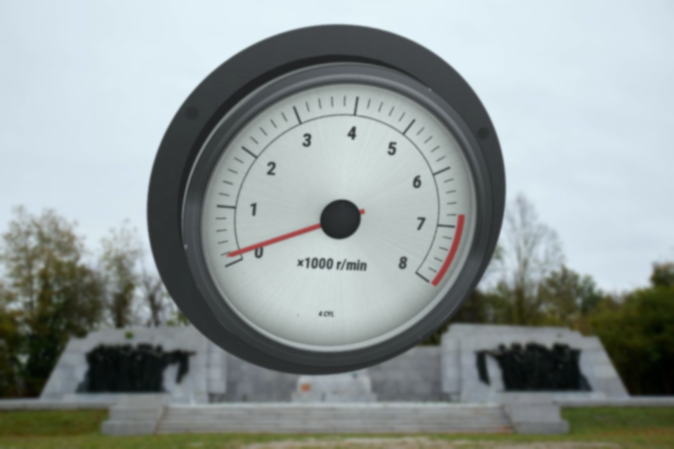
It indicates 200 rpm
